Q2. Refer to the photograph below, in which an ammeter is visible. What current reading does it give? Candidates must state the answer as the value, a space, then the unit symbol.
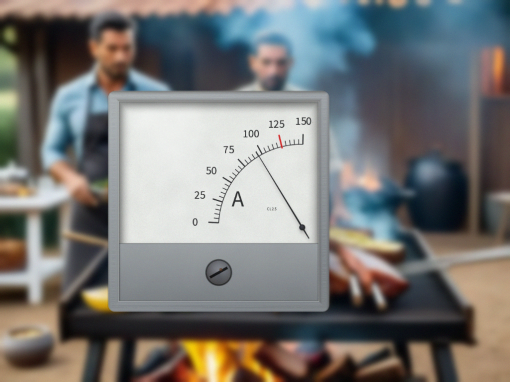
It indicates 95 A
